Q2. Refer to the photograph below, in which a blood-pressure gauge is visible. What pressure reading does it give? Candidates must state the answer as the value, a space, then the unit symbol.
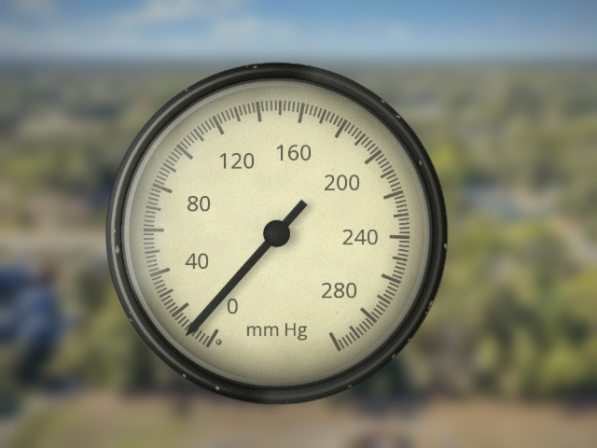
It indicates 10 mmHg
